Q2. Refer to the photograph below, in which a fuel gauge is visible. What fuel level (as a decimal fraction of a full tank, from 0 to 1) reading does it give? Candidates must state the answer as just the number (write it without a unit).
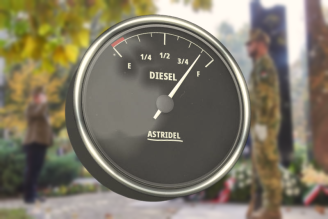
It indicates 0.875
